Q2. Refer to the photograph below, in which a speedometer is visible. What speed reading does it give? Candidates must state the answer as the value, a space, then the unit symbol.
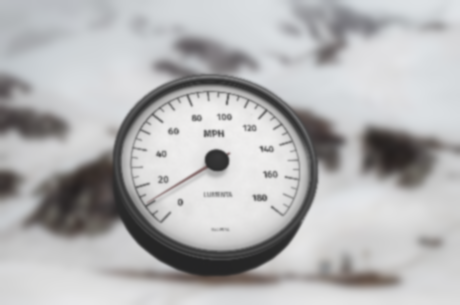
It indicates 10 mph
